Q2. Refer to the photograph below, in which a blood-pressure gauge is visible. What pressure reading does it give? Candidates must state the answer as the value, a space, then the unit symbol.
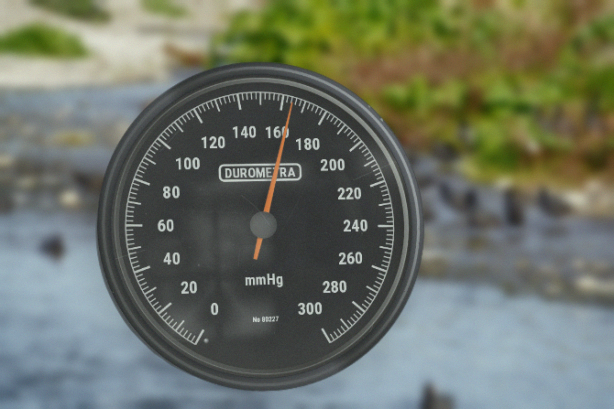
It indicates 164 mmHg
